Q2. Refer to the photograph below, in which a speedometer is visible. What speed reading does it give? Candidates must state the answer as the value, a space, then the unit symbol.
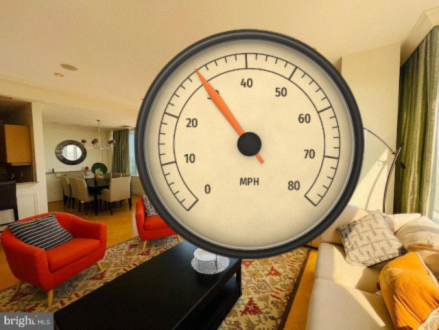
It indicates 30 mph
